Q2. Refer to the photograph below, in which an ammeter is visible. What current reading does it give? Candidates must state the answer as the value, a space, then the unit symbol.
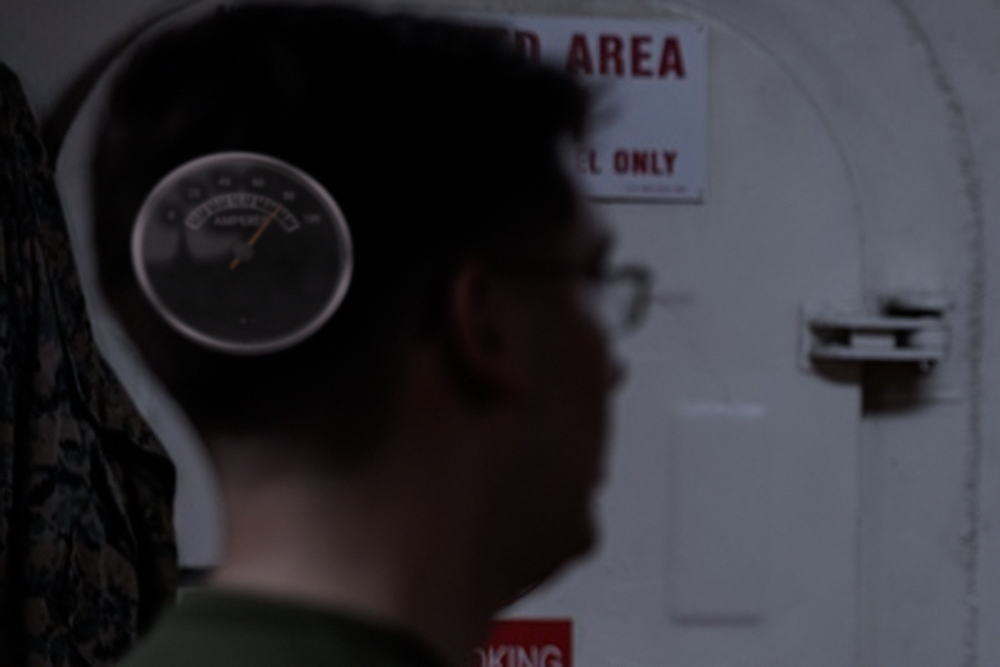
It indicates 80 A
